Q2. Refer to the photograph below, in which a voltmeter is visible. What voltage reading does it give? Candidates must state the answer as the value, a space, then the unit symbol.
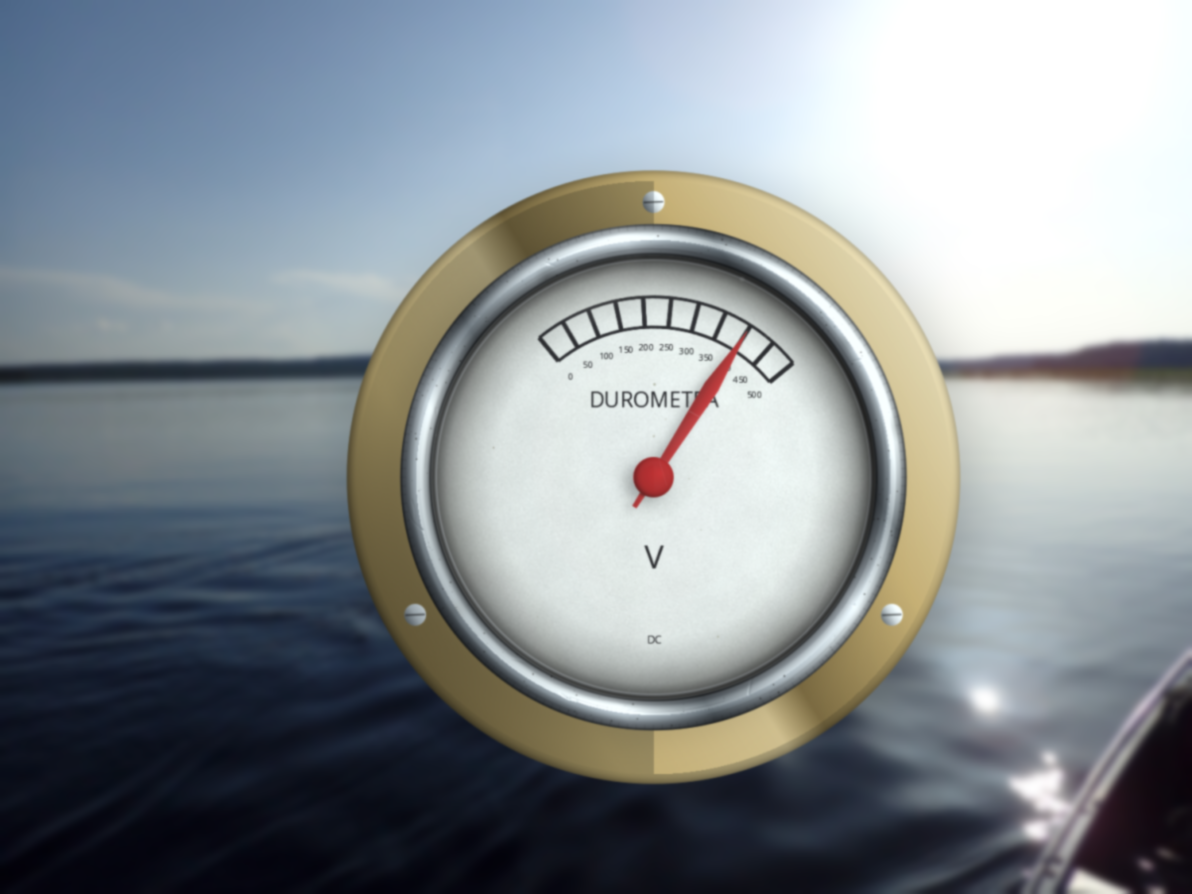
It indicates 400 V
